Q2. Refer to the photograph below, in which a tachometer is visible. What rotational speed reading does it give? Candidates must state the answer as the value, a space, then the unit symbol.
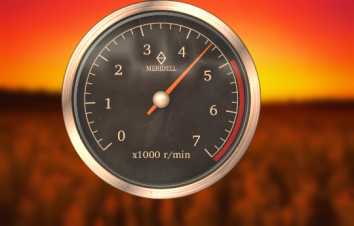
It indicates 4500 rpm
